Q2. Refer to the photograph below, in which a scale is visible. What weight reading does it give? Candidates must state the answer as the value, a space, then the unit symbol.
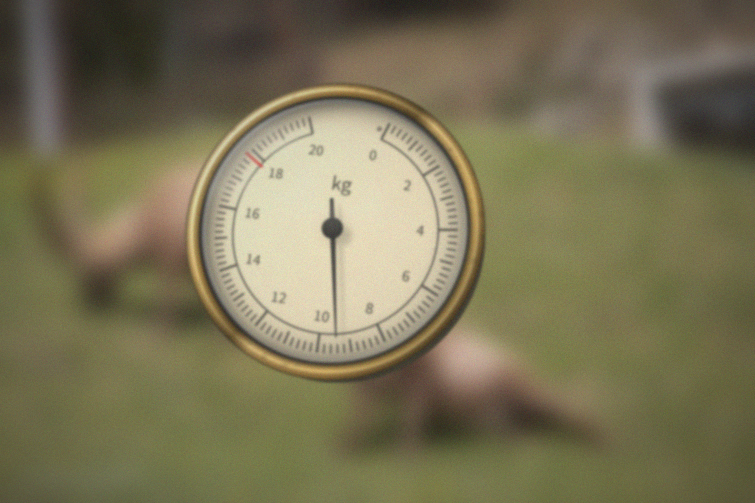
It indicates 9.4 kg
